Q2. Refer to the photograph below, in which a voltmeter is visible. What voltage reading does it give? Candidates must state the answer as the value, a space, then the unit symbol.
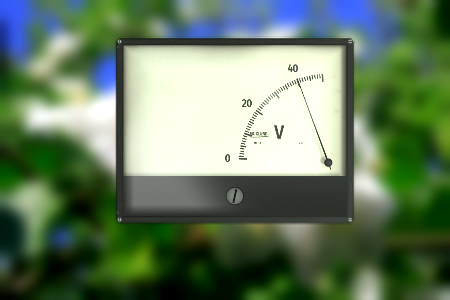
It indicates 40 V
